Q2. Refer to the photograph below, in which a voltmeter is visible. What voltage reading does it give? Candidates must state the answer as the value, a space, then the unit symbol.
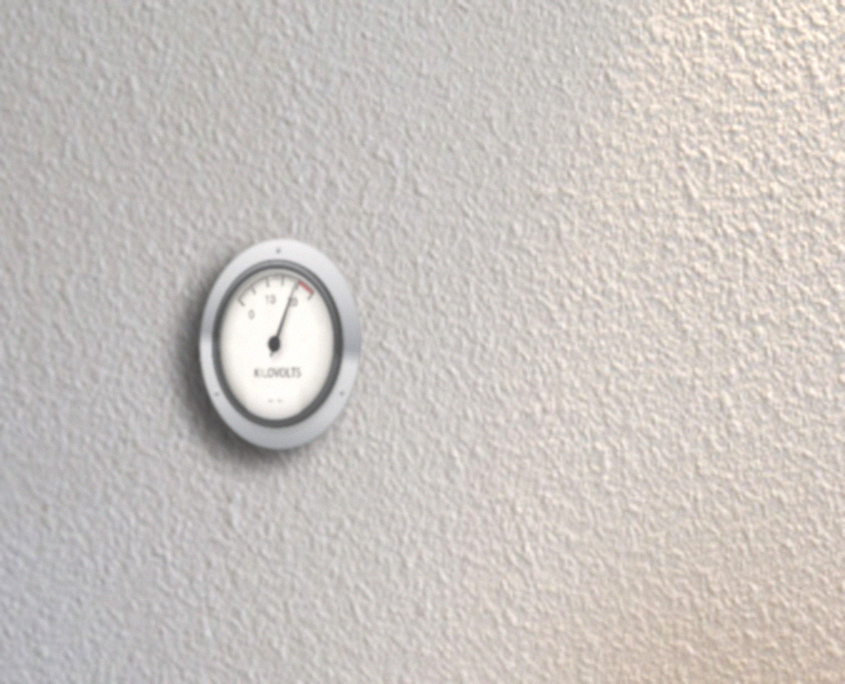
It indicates 20 kV
